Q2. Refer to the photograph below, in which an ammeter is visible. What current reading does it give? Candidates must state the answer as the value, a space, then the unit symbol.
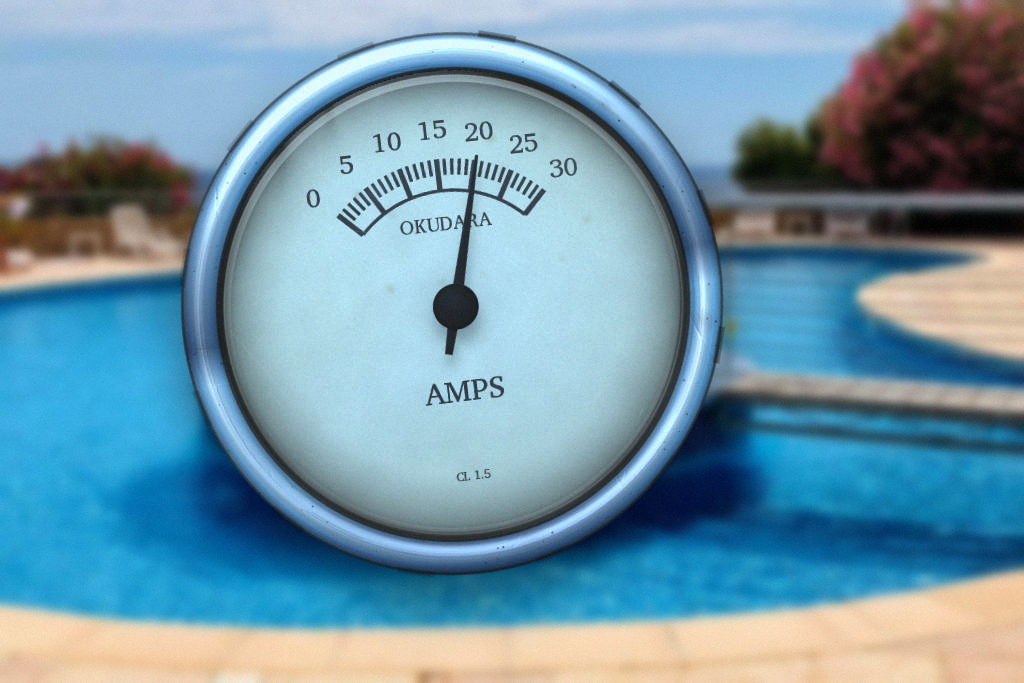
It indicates 20 A
